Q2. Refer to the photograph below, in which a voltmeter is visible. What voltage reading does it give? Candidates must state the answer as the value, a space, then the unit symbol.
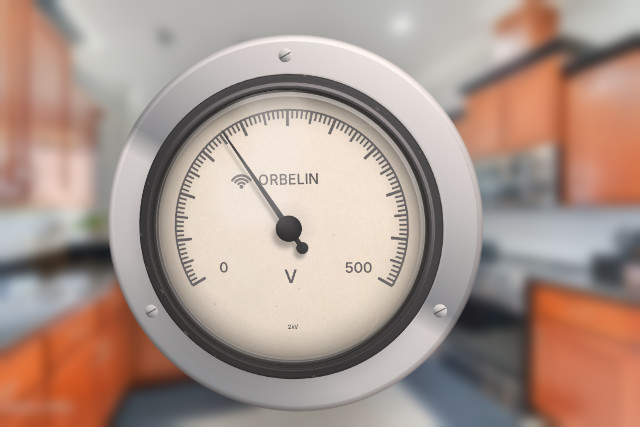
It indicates 180 V
